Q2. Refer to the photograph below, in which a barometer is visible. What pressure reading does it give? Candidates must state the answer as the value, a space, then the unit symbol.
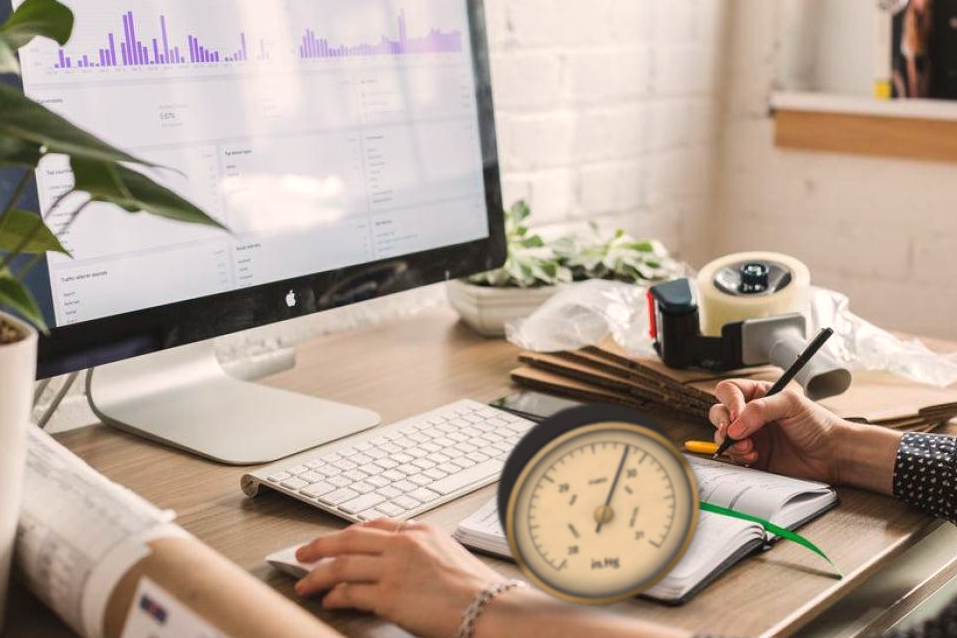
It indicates 29.8 inHg
